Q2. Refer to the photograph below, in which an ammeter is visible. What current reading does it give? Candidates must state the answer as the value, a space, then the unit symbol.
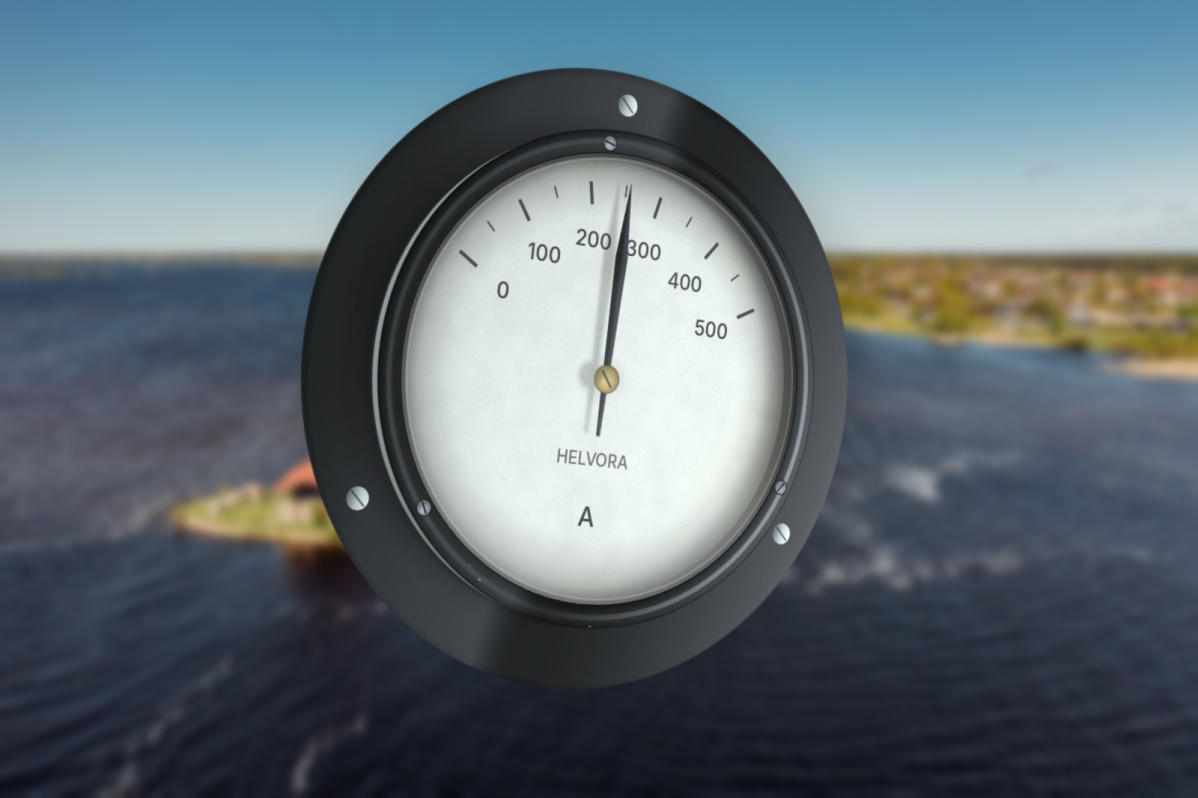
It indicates 250 A
